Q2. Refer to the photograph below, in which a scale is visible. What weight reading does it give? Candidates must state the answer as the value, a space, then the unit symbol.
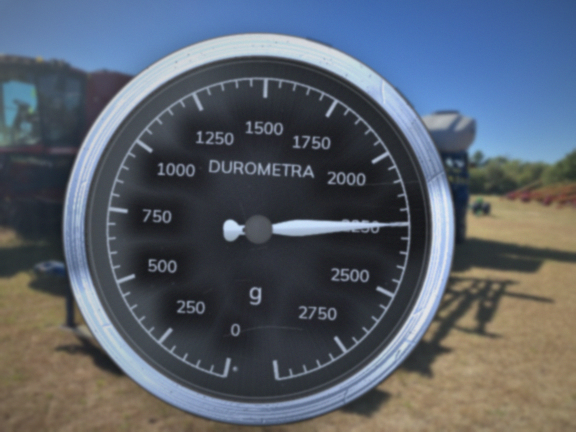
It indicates 2250 g
